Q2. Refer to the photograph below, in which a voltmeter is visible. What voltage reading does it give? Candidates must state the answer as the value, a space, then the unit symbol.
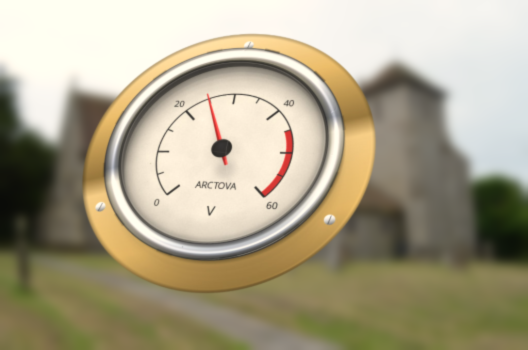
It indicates 25 V
